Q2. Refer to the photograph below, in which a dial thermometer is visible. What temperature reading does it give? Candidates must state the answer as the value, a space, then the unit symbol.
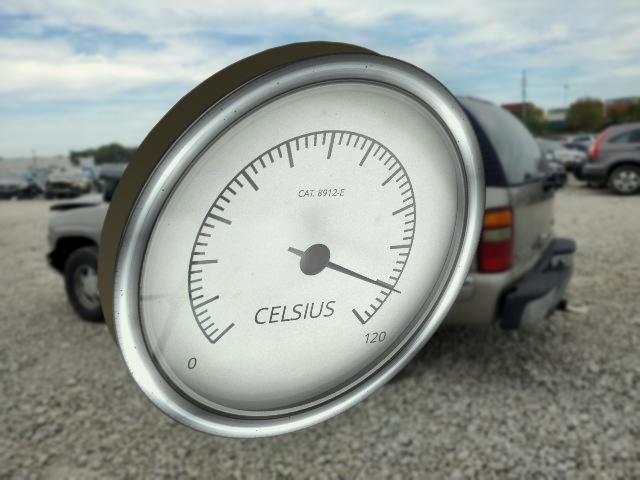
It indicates 110 °C
